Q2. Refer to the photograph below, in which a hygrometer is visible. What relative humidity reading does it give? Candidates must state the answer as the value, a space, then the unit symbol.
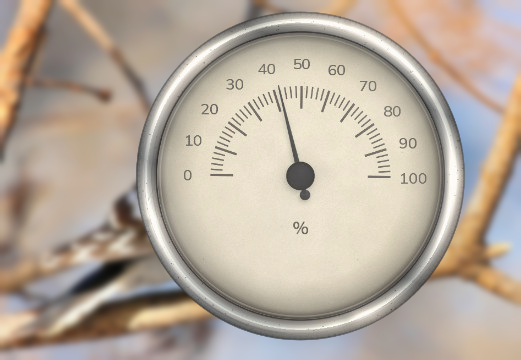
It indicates 42 %
